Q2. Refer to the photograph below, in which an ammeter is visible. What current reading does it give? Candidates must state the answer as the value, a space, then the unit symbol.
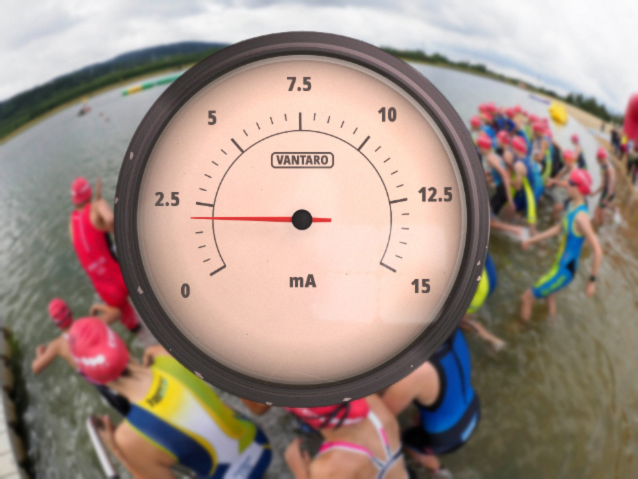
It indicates 2 mA
